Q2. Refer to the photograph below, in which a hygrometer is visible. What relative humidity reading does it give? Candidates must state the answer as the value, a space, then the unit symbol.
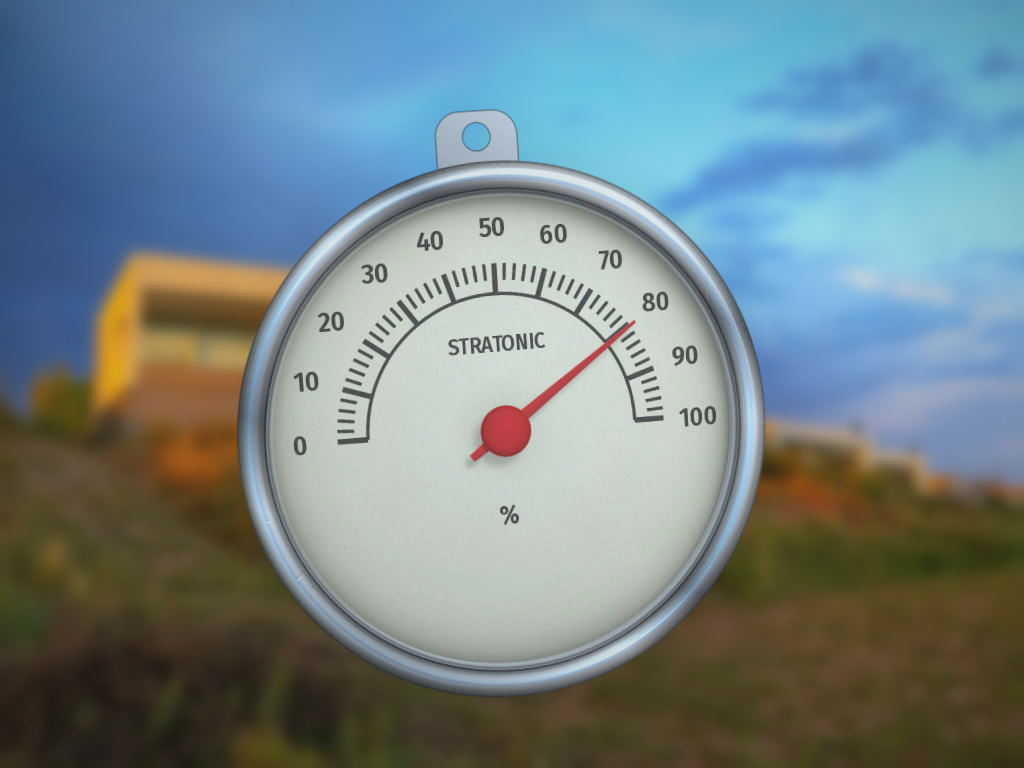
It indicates 80 %
